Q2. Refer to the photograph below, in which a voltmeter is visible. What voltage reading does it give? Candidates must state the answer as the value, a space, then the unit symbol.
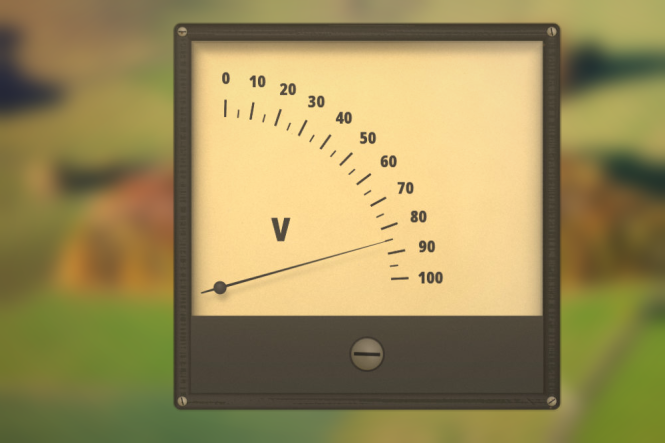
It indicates 85 V
